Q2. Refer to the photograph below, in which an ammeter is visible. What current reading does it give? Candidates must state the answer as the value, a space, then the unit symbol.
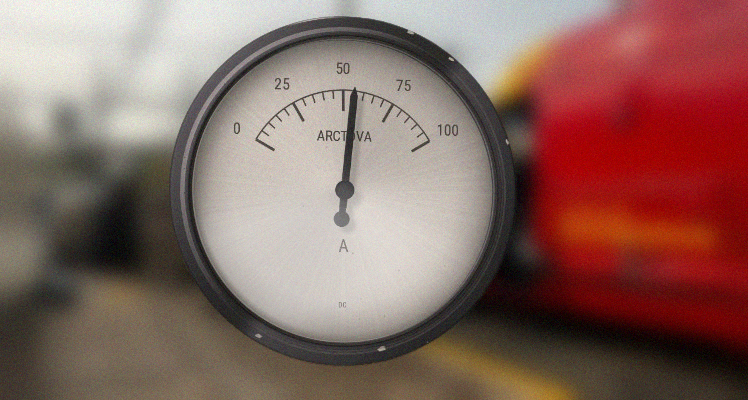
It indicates 55 A
